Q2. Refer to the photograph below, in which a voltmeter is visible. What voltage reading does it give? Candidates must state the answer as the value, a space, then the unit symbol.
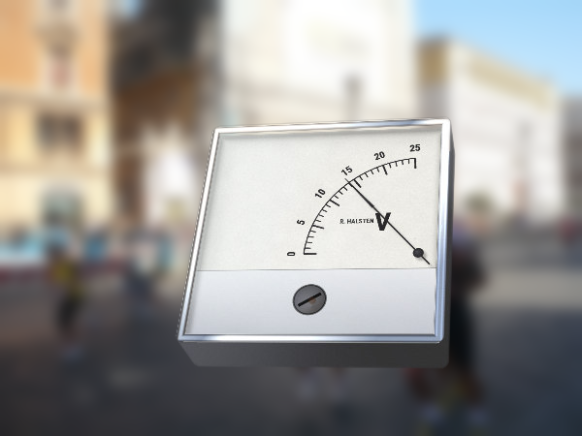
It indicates 14 V
